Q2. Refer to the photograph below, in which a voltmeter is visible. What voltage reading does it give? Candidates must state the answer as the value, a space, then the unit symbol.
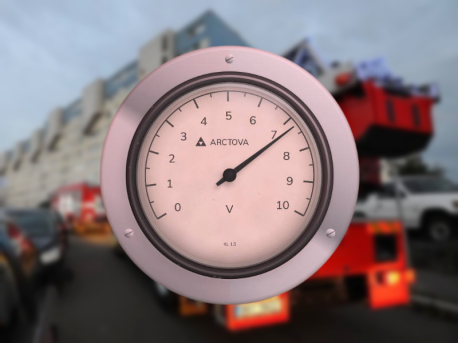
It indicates 7.25 V
